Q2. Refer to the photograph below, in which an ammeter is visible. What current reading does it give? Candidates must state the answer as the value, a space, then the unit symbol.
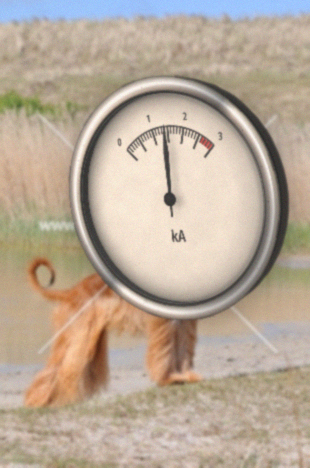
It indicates 1.5 kA
